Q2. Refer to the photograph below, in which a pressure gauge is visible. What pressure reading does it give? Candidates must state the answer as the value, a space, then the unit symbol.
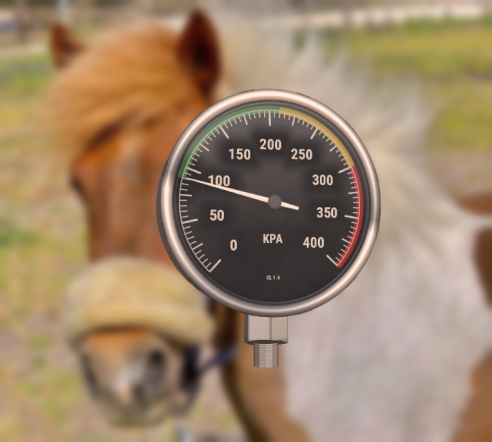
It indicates 90 kPa
